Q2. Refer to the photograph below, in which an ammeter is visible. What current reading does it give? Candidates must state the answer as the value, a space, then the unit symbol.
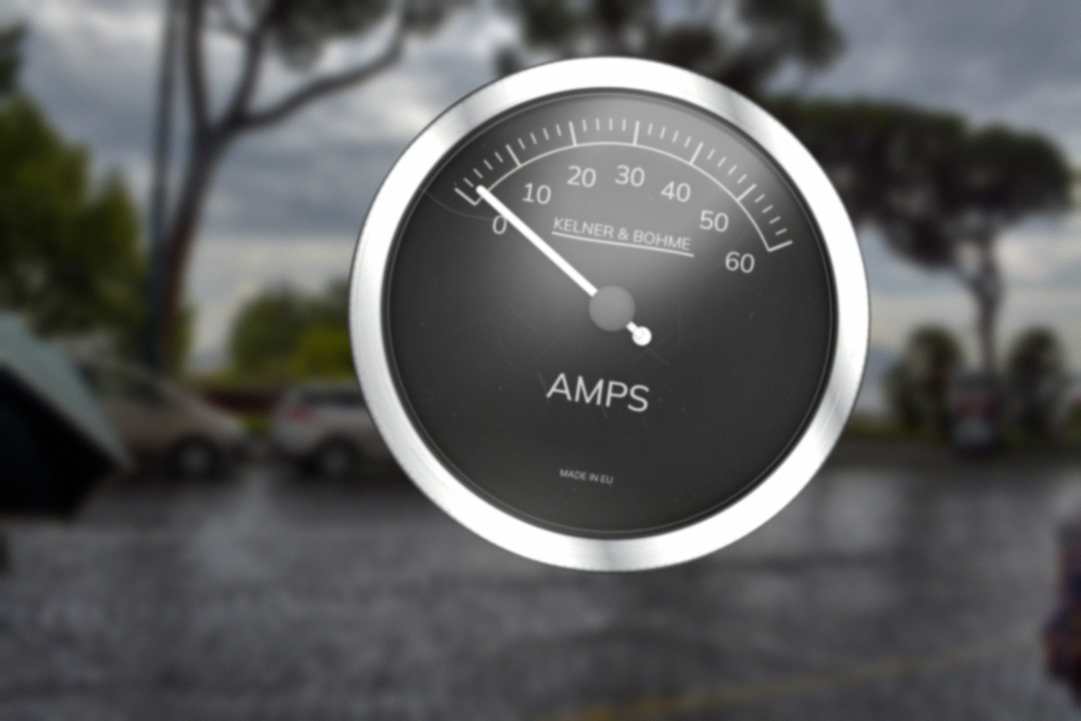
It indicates 2 A
